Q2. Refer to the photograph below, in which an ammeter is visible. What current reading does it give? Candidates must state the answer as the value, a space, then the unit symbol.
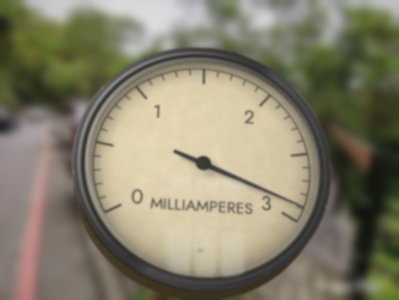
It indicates 2.9 mA
